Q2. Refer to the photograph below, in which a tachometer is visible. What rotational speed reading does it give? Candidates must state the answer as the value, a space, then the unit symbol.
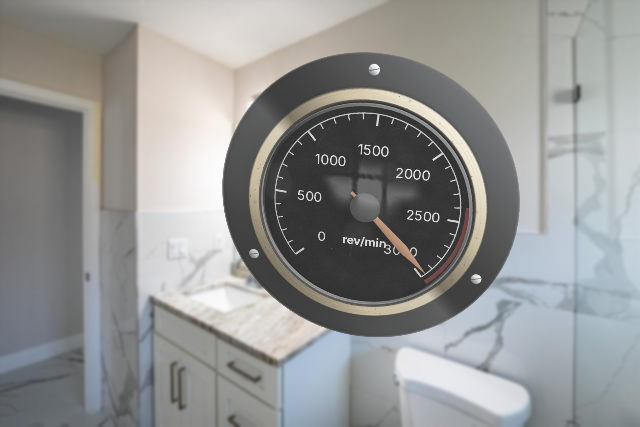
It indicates 2950 rpm
